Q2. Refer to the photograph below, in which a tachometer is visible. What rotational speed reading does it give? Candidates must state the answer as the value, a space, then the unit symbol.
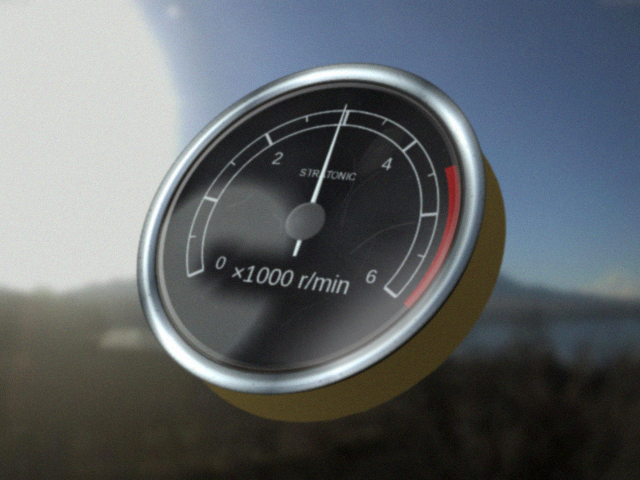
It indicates 3000 rpm
